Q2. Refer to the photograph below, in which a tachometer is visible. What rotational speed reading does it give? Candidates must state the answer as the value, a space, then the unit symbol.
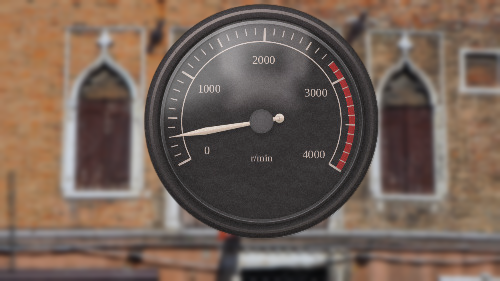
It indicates 300 rpm
